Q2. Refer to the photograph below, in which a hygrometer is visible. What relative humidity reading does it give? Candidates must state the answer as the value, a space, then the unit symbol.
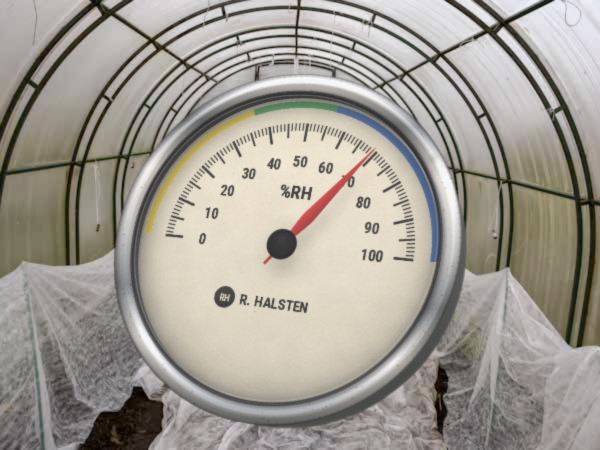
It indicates 70 %
